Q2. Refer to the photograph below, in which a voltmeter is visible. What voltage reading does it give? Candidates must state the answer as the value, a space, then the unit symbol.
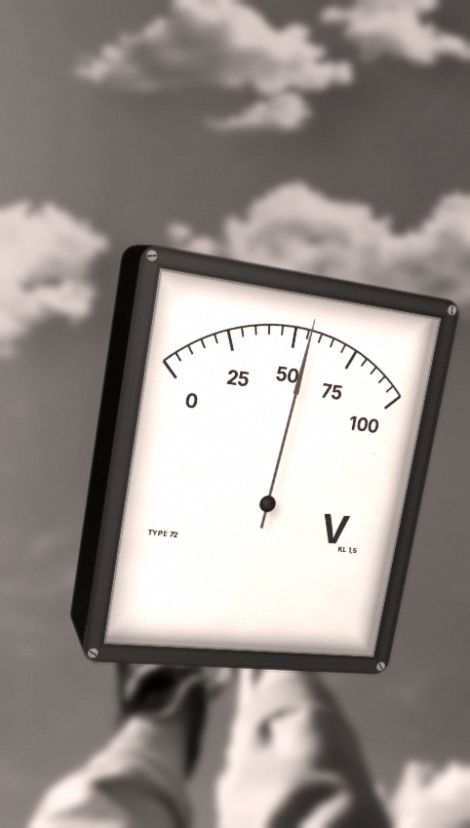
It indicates 55 V
